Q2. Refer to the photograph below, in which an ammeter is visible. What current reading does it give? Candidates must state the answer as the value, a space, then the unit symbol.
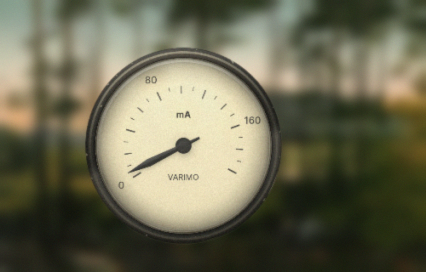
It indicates 5 mA
